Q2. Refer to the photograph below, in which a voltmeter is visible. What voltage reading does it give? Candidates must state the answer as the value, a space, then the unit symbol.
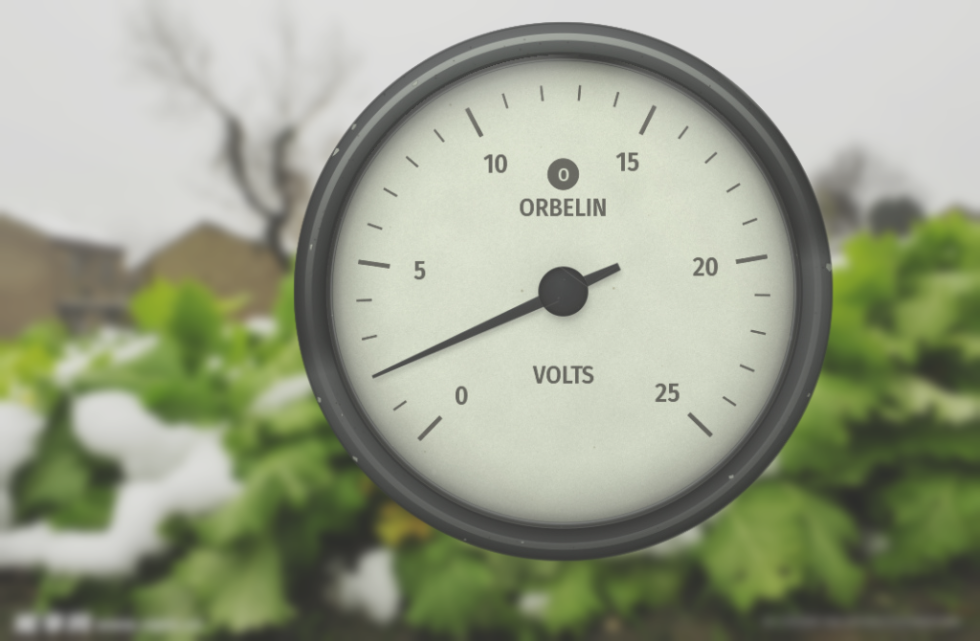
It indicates 2 V
